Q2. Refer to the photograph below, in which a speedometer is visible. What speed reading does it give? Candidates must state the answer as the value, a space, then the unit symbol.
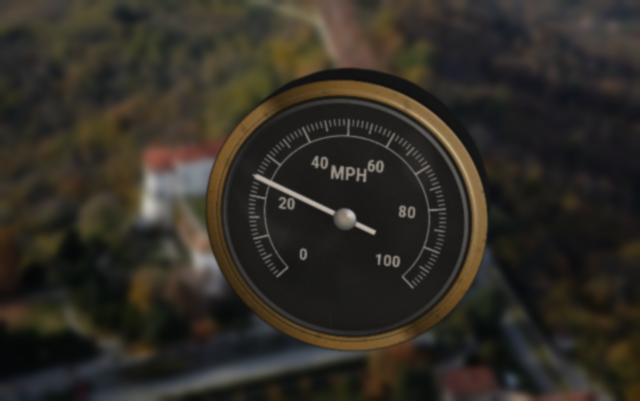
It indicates 25 mph
